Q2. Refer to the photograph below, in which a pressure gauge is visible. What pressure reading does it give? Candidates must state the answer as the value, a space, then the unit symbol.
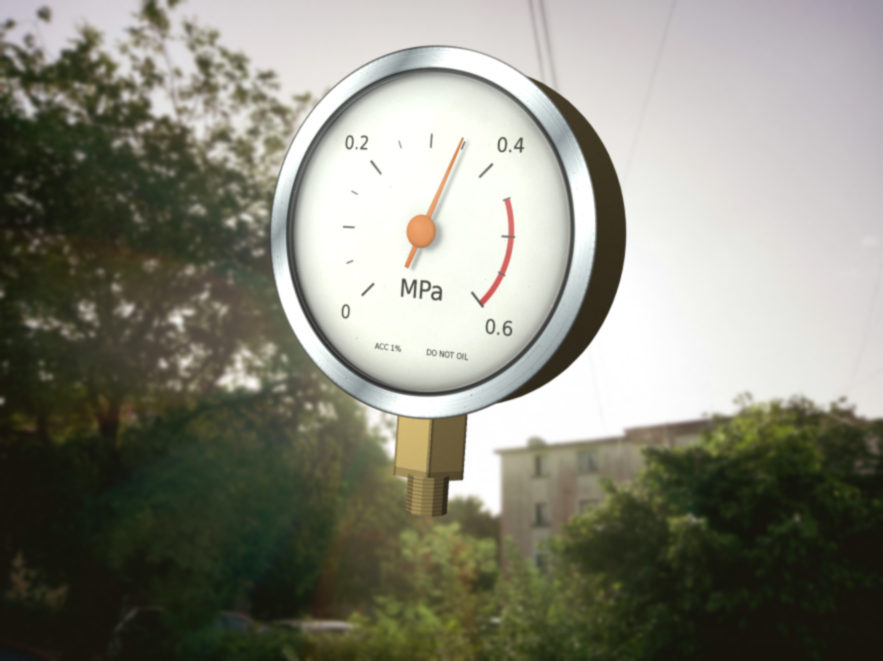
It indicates 0.35 MPa
